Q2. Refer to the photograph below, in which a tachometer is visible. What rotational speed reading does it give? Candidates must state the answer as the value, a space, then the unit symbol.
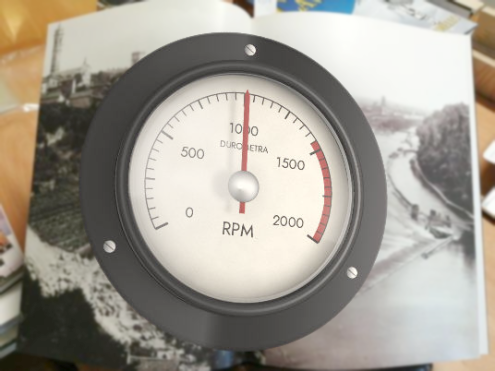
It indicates 1000 rpm
